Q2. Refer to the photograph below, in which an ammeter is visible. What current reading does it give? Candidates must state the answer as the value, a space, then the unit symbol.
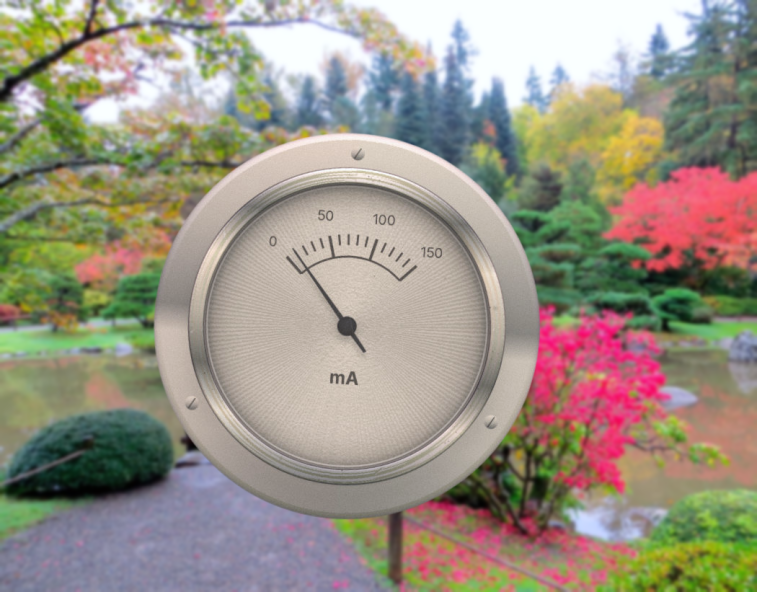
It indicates 10 mA
